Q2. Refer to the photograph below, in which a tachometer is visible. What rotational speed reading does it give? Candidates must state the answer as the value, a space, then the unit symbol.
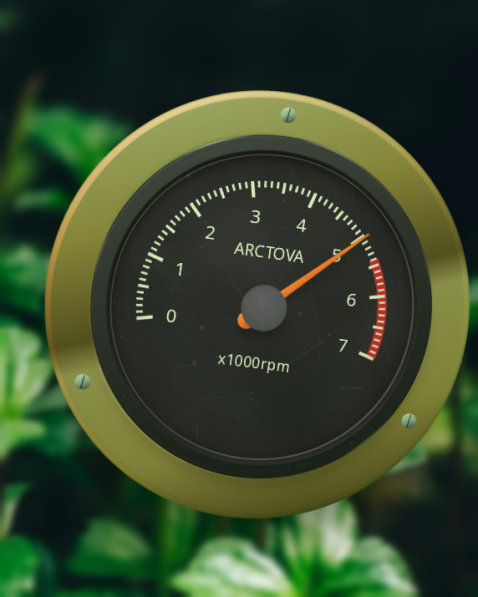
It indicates 5000 rpm
